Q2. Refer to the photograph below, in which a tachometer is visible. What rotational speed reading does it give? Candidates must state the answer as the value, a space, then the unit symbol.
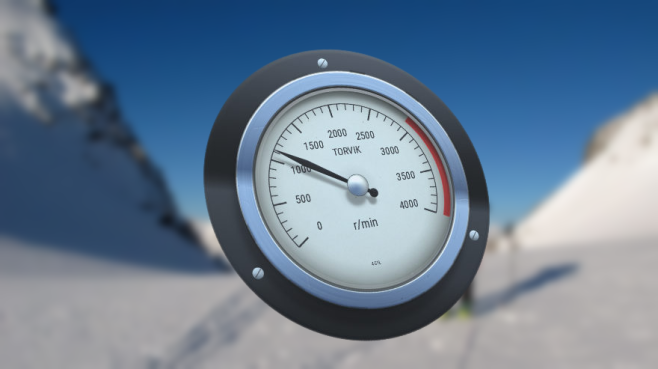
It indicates 1100 rpm
